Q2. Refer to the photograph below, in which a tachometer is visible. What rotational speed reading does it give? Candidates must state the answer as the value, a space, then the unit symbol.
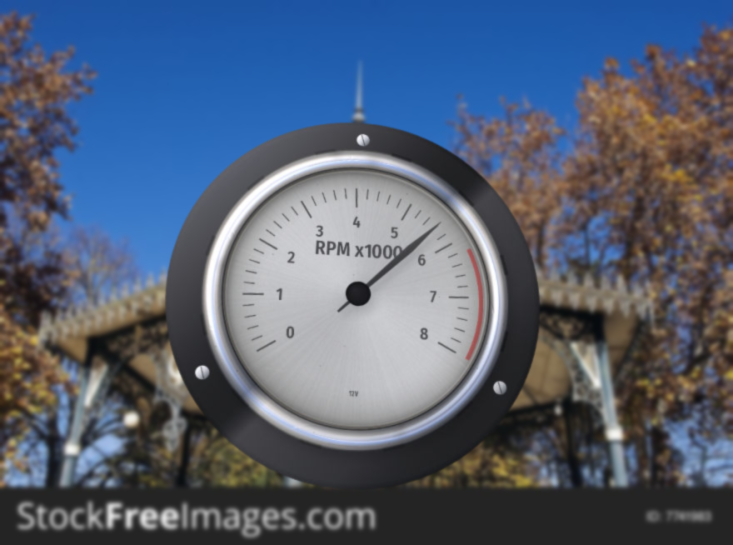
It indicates 5600 rpm
